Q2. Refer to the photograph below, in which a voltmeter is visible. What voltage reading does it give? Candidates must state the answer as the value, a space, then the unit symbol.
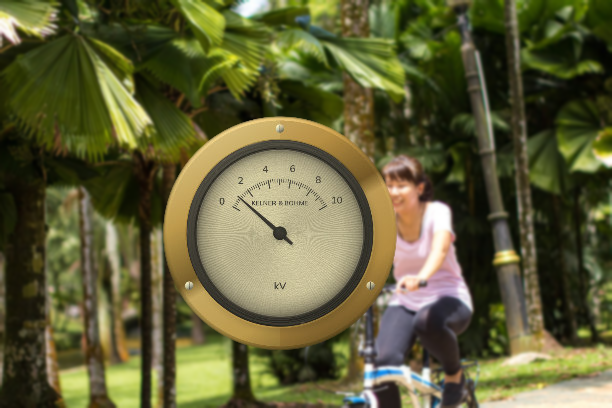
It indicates 1 kV
